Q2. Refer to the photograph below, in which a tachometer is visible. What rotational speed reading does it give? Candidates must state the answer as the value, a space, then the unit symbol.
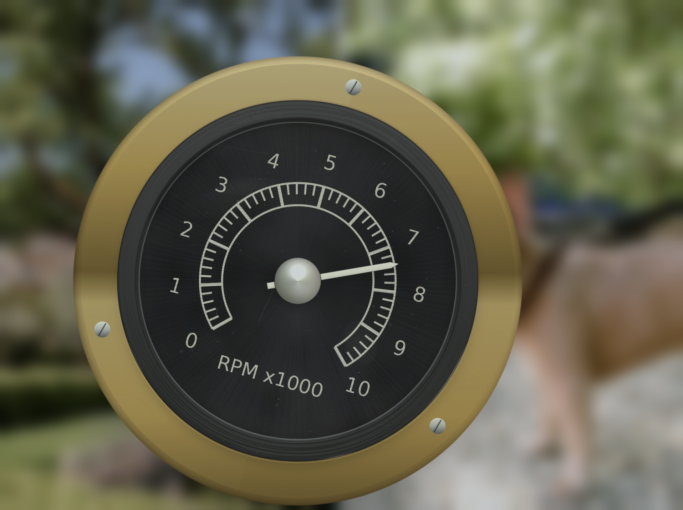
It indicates 7400 rpm
